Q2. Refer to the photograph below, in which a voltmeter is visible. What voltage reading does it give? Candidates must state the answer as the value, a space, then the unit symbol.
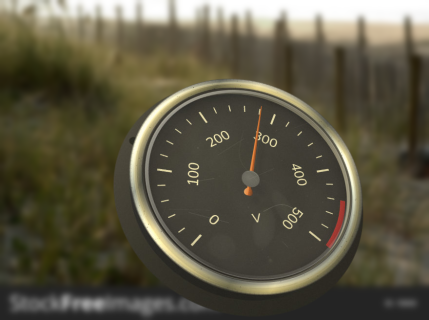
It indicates 280 V
